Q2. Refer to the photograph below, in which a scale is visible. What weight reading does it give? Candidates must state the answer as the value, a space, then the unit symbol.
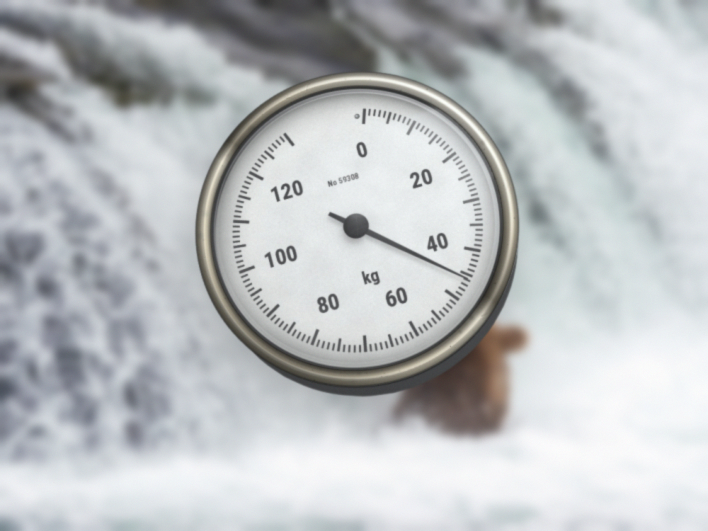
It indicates 46 kg
